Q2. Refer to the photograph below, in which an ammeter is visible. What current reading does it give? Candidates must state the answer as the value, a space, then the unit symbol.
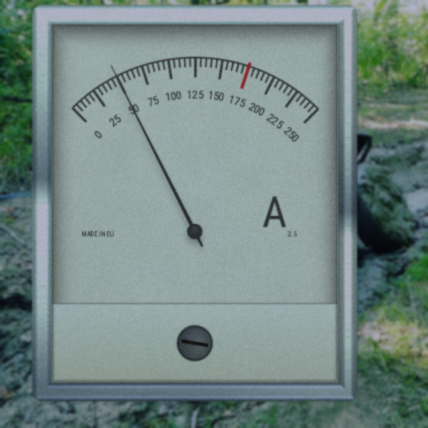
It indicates 50 A
